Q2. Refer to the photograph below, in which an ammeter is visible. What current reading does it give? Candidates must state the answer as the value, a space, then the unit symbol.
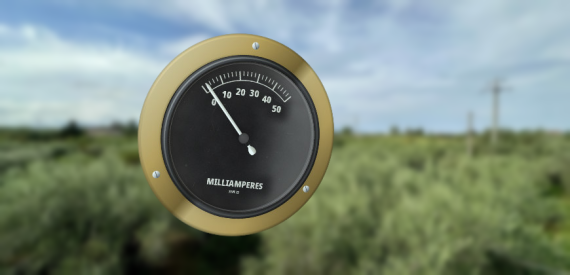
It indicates 2 mA
